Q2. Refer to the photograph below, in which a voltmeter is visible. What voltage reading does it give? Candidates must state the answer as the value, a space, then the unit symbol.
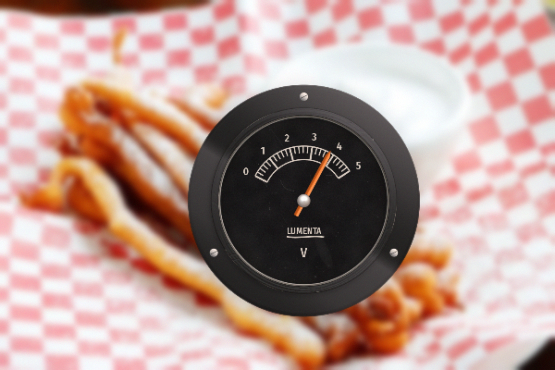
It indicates 3.8 V
